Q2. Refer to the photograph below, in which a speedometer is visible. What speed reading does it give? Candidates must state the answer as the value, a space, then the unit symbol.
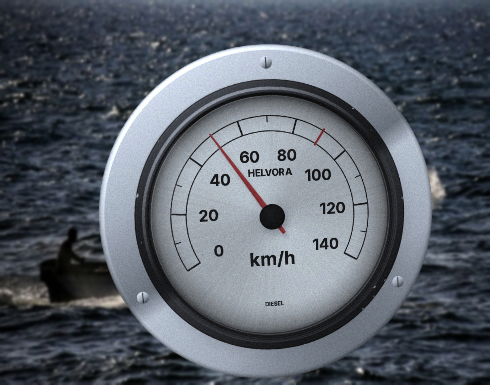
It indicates 50 km/h
